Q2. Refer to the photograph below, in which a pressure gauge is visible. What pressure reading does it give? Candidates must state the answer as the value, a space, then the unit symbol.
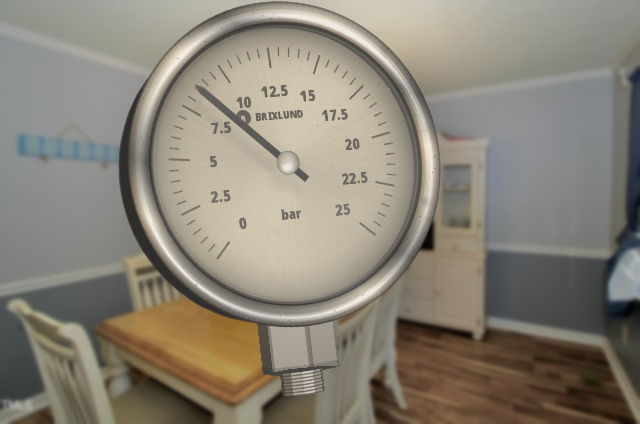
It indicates 8.5 bar
